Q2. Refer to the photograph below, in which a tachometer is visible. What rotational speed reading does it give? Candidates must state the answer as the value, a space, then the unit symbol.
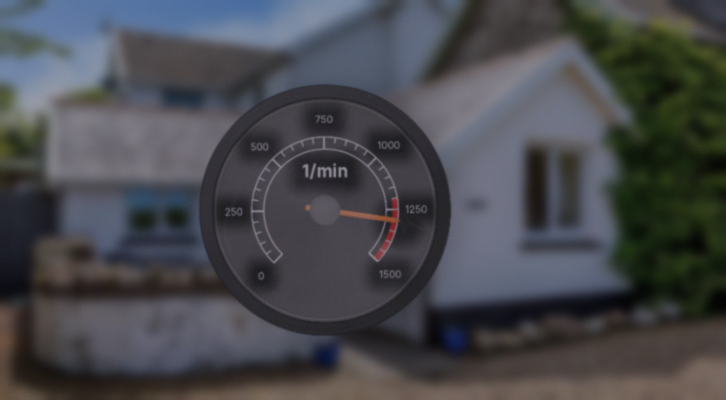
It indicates 1300 rpm
